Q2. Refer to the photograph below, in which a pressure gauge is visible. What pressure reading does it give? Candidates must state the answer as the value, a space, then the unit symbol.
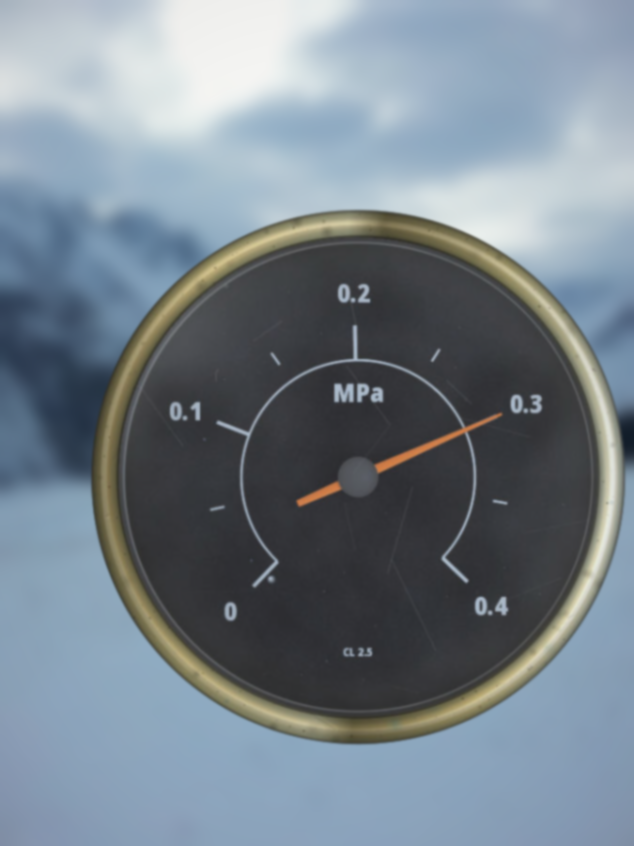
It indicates 0.3 MPa
